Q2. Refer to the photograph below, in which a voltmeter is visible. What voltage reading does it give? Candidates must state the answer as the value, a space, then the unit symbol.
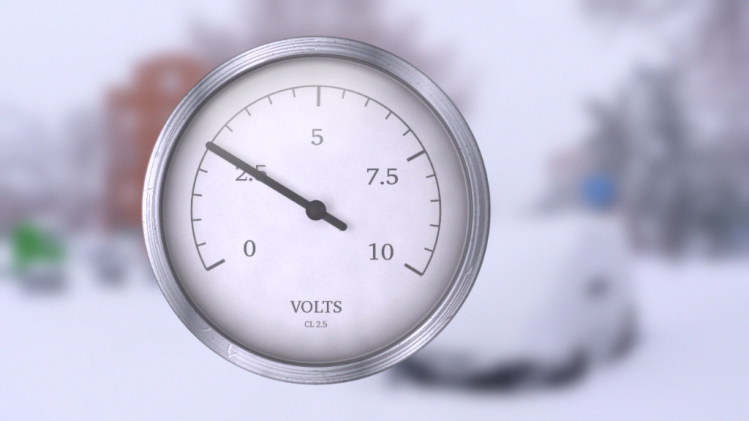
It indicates 2.5 V
